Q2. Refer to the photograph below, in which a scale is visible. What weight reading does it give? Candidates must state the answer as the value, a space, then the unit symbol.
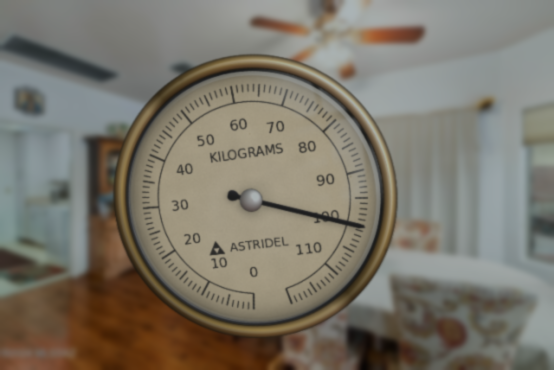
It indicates 100 kg
